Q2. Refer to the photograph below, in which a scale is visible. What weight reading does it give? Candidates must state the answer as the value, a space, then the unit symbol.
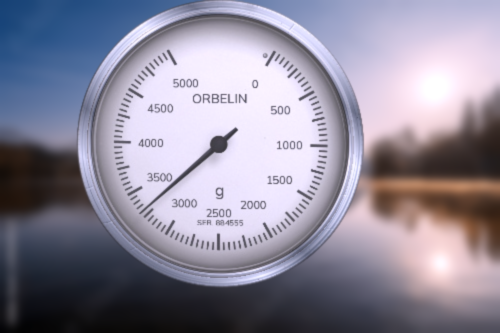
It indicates 3300 g
